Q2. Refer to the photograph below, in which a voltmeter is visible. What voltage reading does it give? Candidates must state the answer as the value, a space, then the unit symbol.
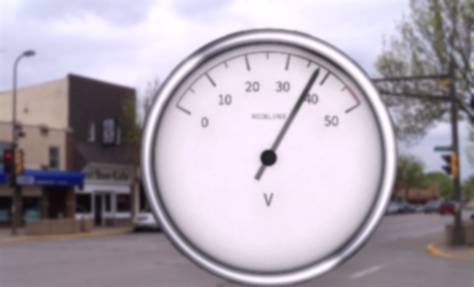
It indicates 37.5 V
